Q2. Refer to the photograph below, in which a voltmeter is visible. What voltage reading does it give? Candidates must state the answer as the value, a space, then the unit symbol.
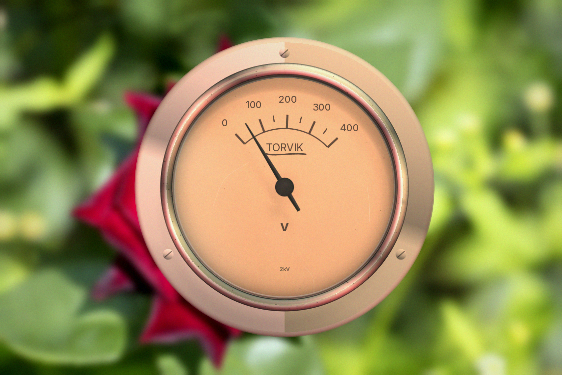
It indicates 50 V
